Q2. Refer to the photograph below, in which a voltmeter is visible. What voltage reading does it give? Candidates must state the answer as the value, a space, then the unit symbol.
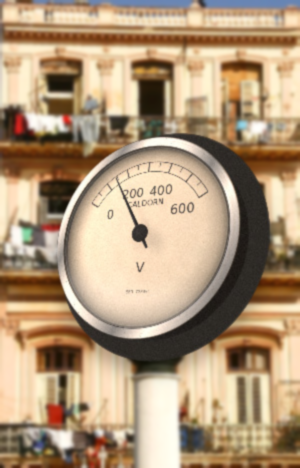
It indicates 150 V
